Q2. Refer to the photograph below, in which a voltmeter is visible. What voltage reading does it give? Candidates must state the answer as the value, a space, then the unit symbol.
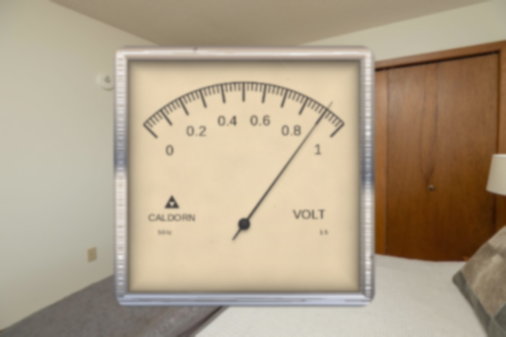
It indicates 0.9 V
